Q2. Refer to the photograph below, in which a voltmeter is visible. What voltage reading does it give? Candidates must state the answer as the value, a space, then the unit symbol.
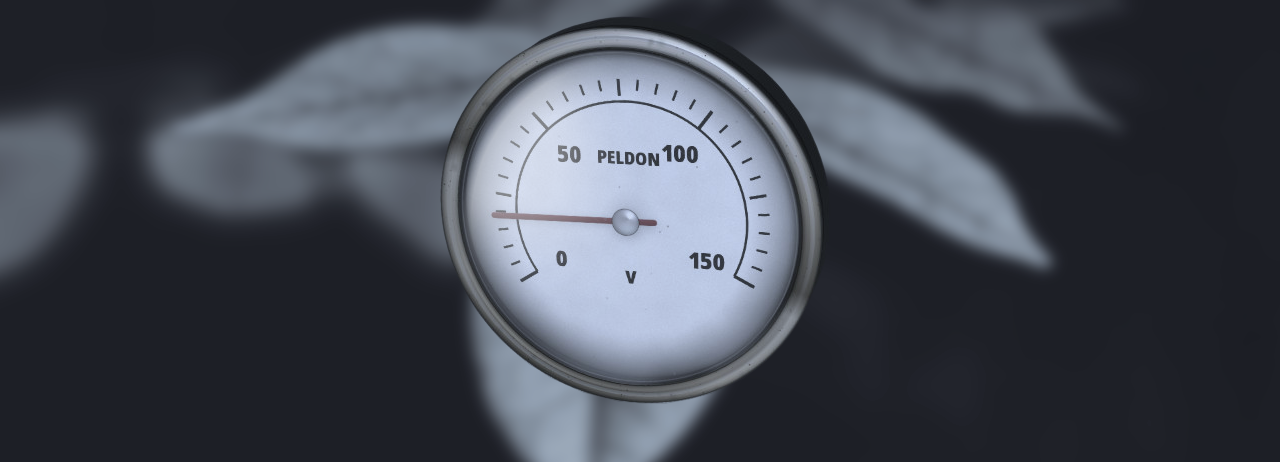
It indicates 20 V
